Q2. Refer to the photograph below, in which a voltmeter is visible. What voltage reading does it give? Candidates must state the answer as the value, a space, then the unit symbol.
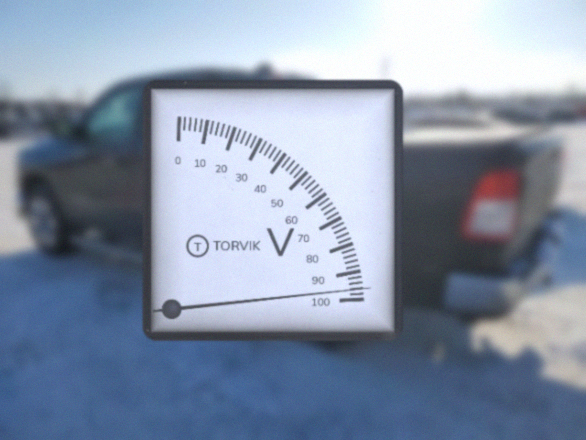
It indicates 96 V
